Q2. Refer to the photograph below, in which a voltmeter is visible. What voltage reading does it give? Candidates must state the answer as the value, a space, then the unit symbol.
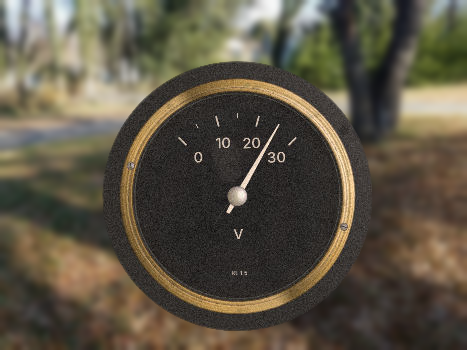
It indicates 25 V
